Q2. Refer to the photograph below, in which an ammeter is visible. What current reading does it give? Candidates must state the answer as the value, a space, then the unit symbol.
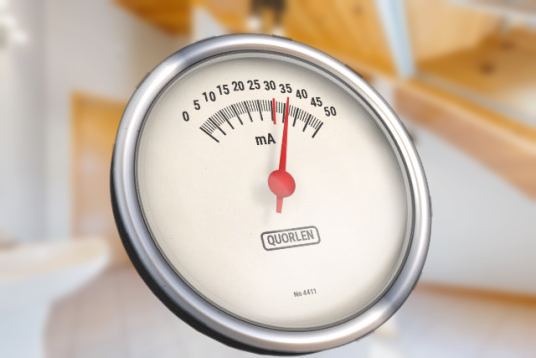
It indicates 35 mA
